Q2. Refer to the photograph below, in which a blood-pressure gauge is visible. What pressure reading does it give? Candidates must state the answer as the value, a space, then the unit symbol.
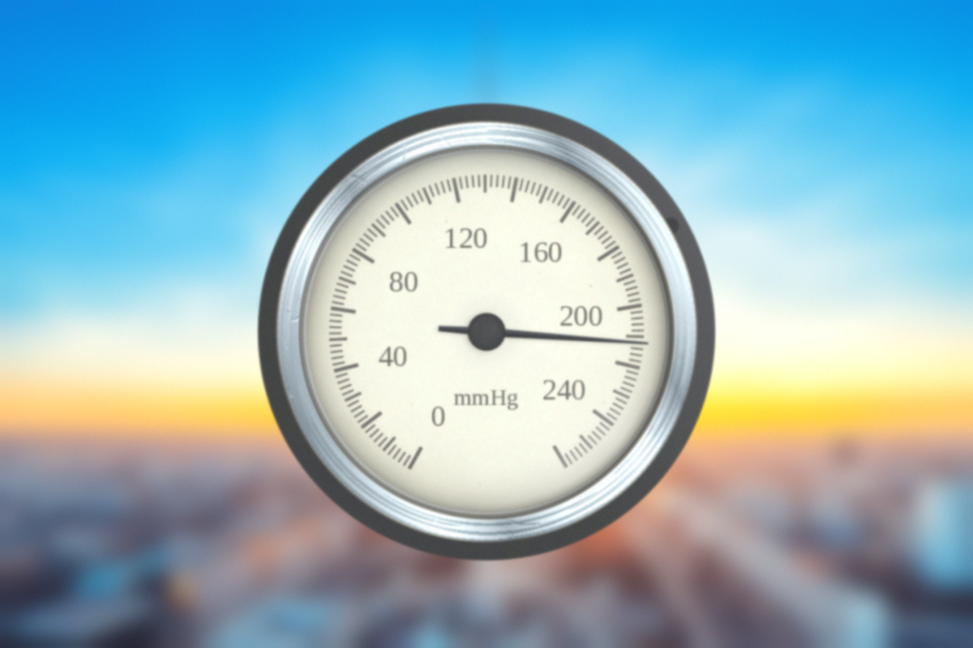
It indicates 212 mmHg
